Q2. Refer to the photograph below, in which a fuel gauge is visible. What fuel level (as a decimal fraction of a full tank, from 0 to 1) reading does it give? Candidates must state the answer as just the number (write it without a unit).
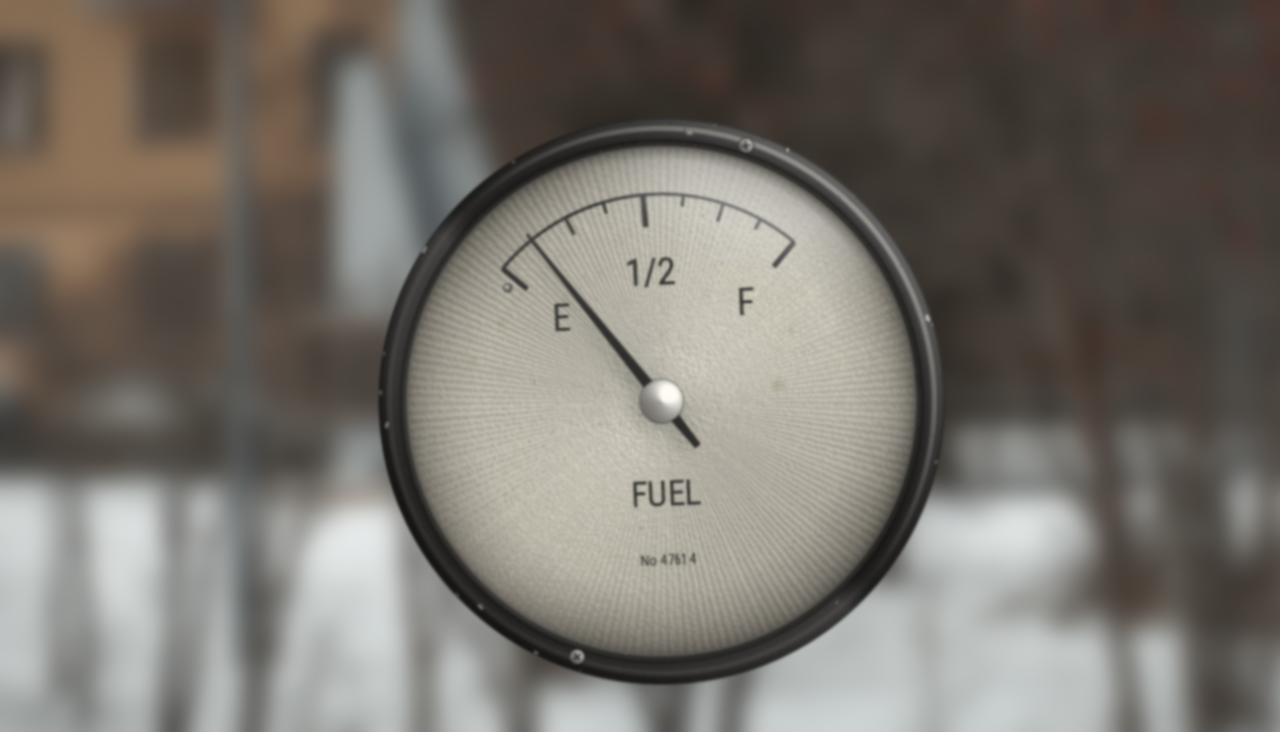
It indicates 0.125
